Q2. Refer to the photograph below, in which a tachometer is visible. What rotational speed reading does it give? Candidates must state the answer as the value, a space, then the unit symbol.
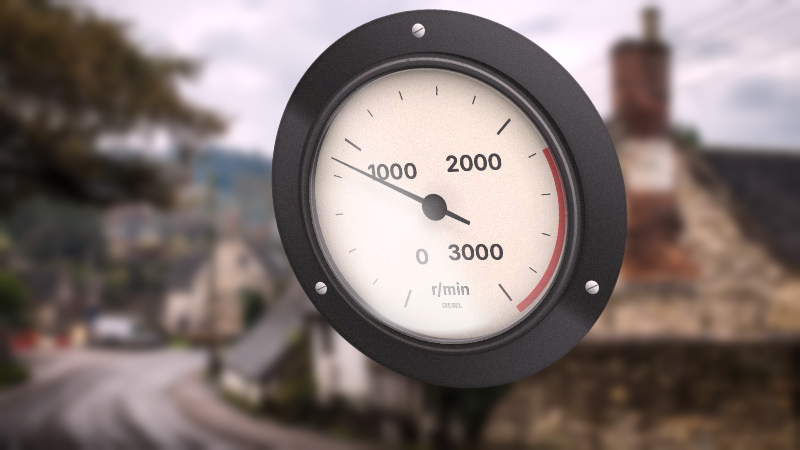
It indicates 900 rpm
